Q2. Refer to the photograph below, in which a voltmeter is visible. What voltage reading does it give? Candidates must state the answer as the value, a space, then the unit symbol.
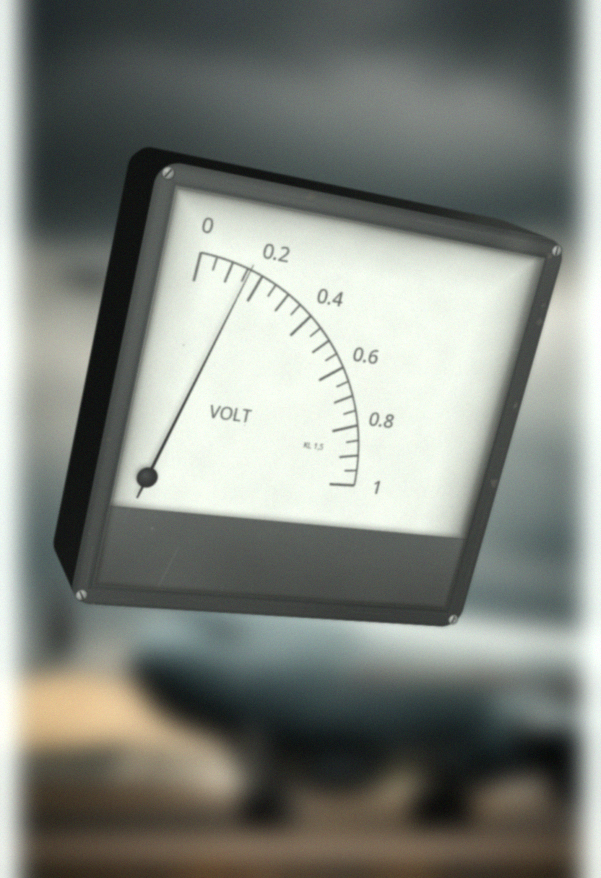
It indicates 0.15 V
